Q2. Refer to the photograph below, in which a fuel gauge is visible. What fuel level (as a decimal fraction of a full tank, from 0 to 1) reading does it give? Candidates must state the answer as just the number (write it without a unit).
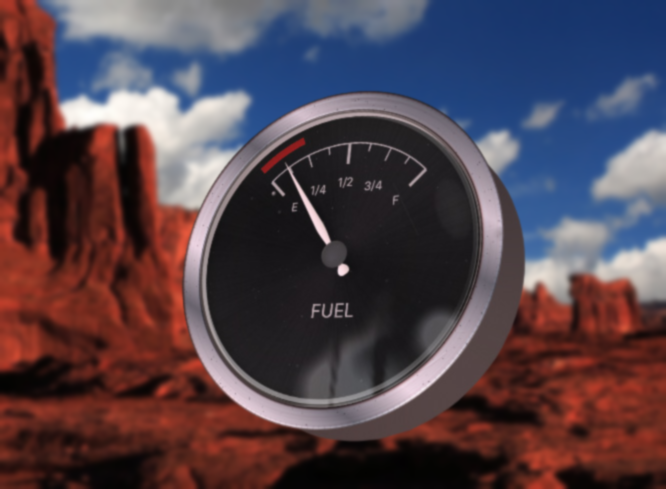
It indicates 0.125
